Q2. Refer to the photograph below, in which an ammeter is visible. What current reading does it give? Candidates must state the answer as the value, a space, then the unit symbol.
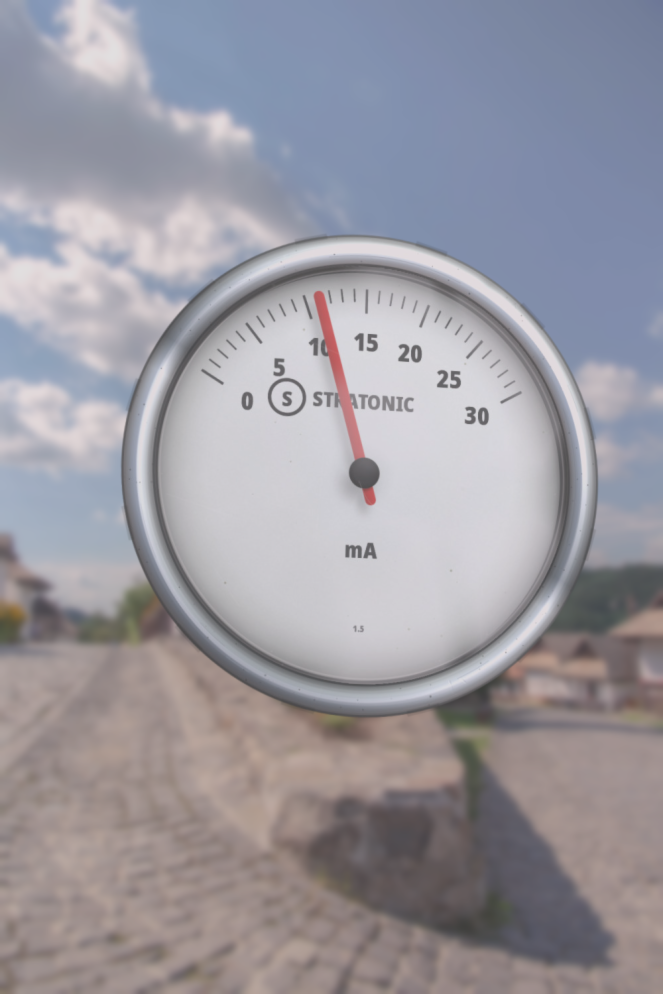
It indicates 11 mA
